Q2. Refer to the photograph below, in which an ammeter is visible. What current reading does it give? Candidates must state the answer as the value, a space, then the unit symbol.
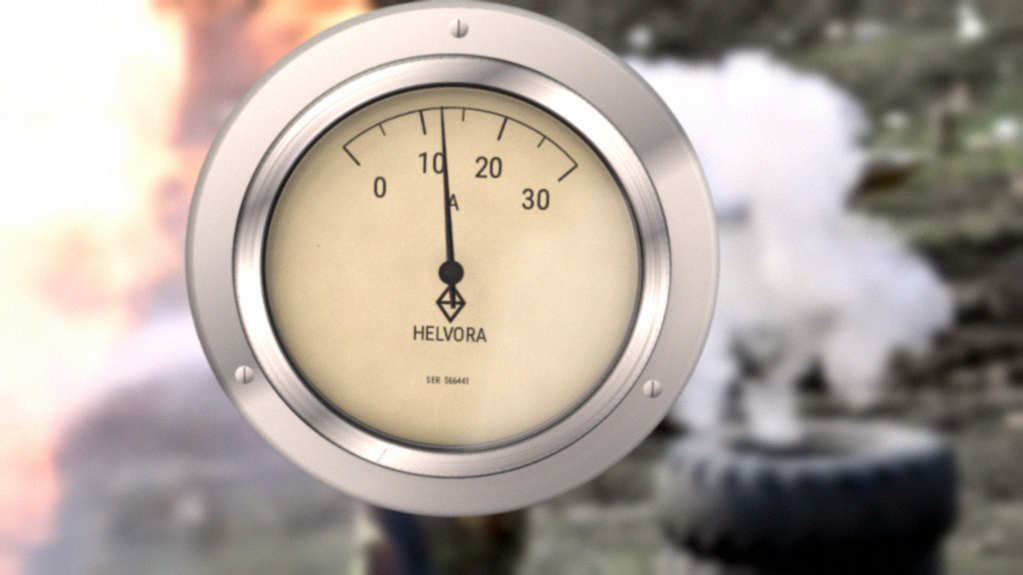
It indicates 12.5 A
